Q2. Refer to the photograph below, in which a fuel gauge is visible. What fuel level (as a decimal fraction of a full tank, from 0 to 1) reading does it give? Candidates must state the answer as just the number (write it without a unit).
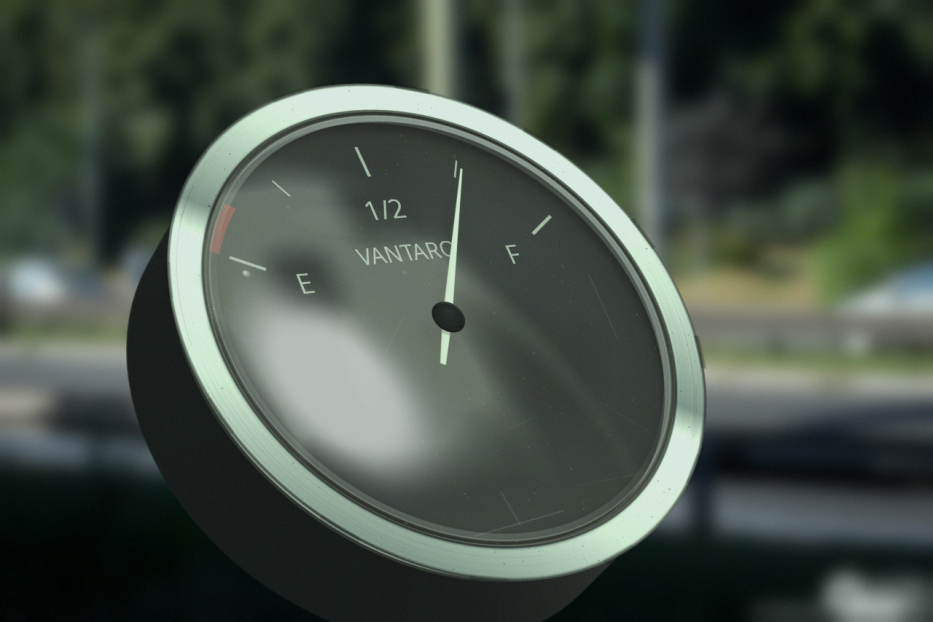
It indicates 0.75
